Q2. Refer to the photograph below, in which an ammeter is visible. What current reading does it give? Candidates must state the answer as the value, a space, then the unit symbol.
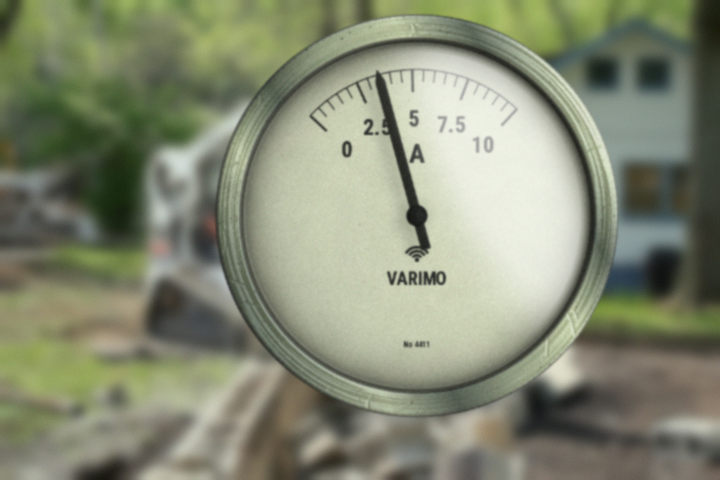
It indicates 3.5 A
